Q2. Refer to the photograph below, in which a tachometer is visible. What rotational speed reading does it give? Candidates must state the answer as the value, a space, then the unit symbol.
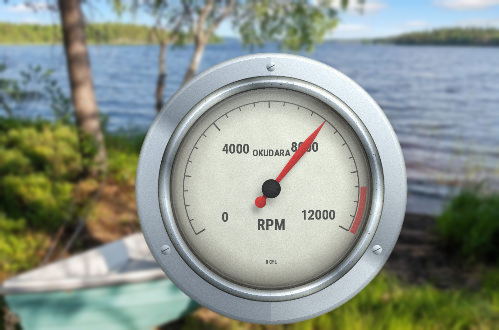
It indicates 8000 rpm
